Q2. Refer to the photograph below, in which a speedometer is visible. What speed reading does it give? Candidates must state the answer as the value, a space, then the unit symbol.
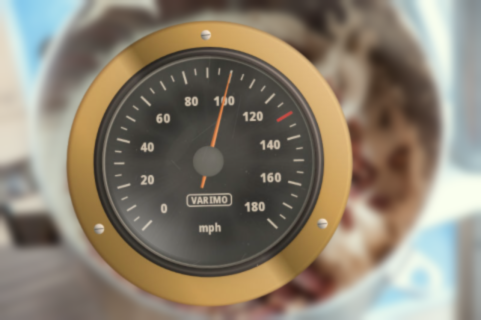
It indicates 100 mph
